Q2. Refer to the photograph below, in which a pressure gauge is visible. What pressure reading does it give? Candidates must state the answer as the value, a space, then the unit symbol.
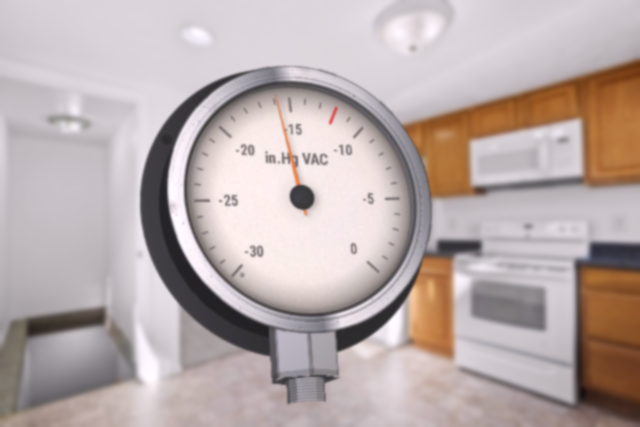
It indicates -16 inHg
